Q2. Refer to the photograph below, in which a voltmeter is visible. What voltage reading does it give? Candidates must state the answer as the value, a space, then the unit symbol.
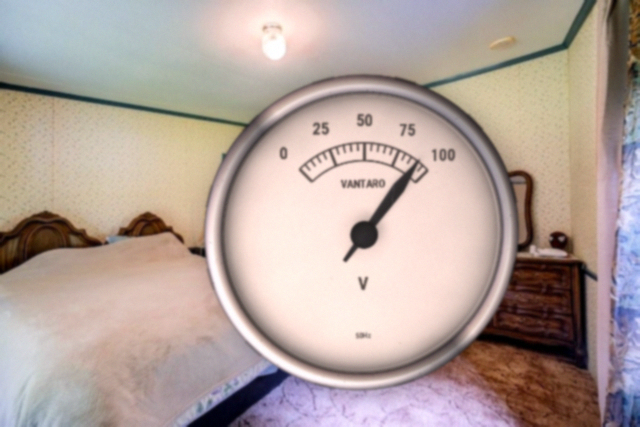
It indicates 90 V
